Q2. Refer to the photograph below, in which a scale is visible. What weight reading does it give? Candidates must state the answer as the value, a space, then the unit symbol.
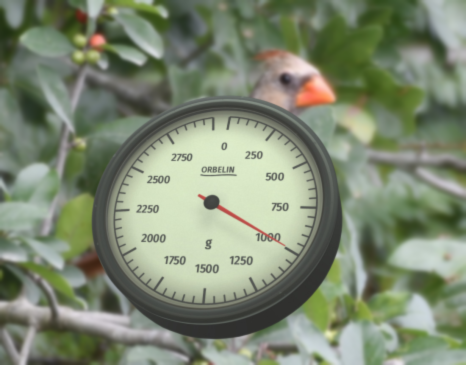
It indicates 1000 g
